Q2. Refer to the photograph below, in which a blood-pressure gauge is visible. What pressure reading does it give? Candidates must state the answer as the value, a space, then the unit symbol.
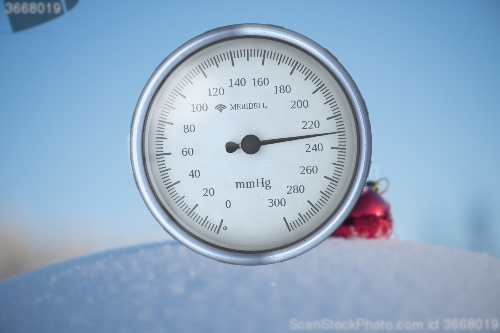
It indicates 230 mmHg
